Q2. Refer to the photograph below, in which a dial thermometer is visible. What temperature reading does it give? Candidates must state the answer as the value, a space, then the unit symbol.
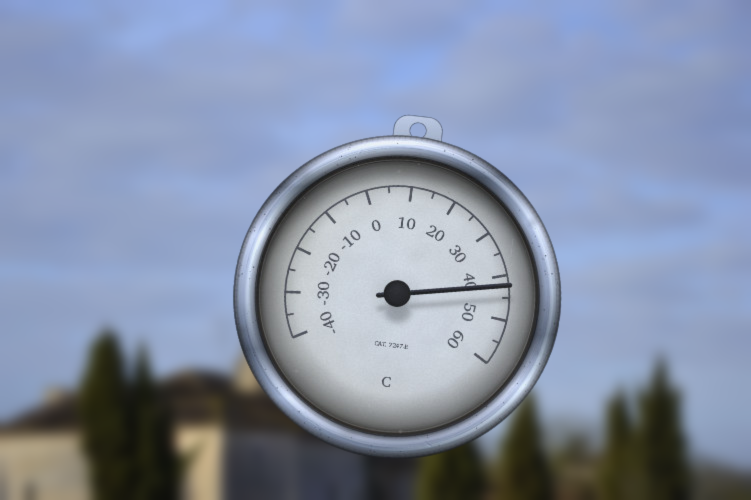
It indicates 42.5 °C
